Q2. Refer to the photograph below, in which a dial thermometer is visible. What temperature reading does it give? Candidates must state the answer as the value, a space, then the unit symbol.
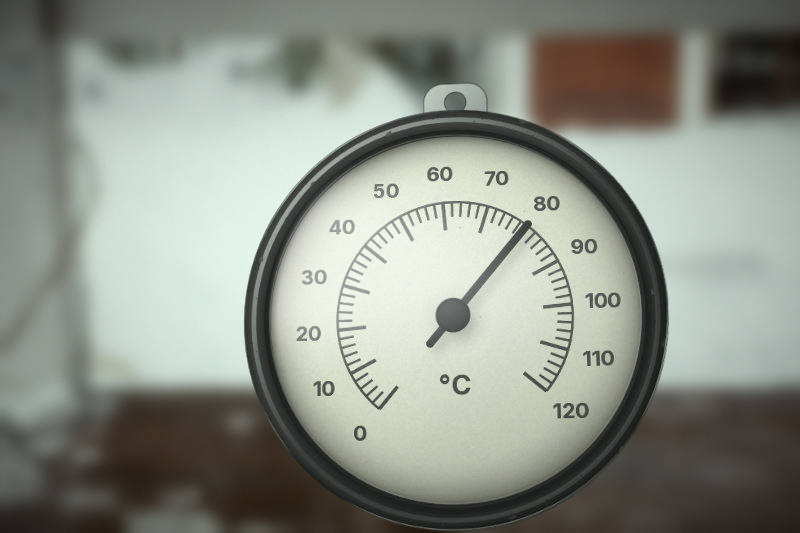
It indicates 80 °C
